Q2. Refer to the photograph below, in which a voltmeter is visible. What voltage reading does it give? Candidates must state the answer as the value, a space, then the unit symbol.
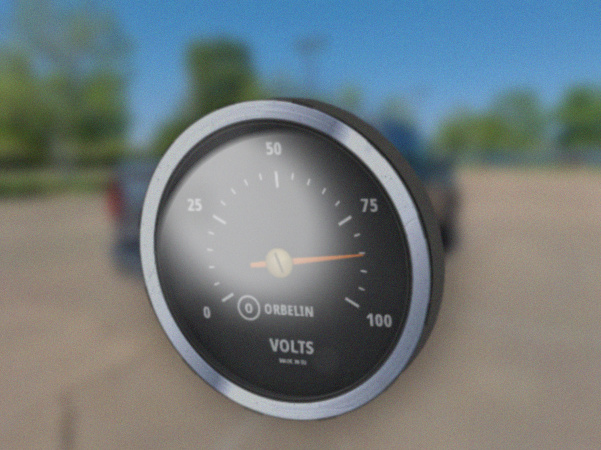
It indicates 85 V
